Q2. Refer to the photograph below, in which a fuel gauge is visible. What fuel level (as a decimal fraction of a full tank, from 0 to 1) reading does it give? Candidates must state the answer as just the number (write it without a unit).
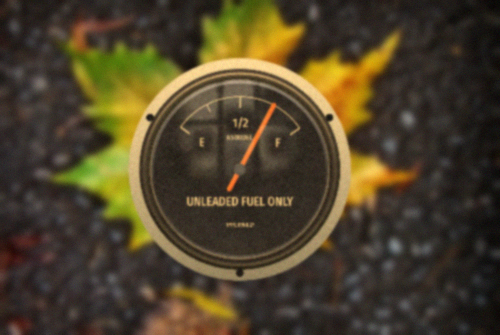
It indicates 0.75
